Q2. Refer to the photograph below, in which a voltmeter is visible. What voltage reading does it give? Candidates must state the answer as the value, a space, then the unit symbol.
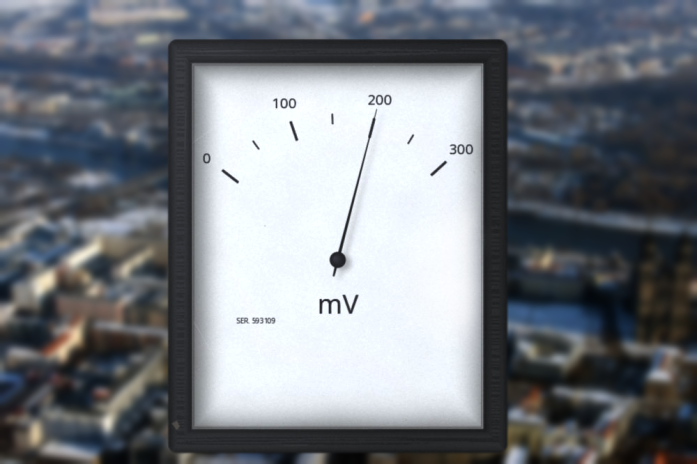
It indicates 200 mV
